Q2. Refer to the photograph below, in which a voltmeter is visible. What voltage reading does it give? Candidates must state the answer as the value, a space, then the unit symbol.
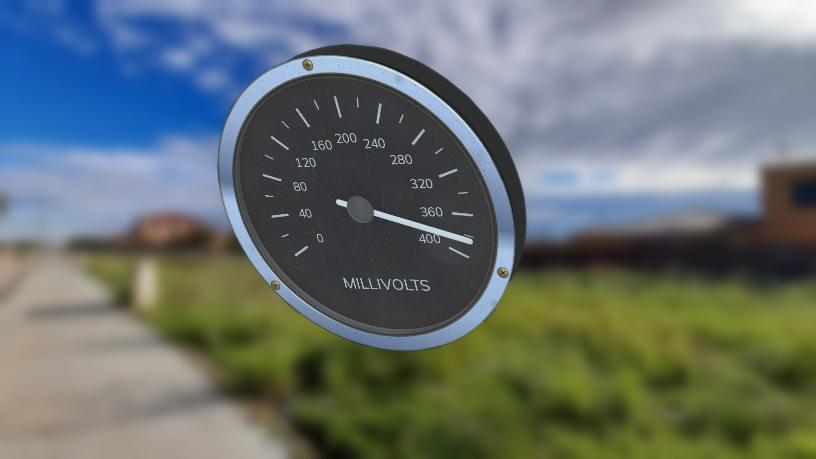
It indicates 380 mV
